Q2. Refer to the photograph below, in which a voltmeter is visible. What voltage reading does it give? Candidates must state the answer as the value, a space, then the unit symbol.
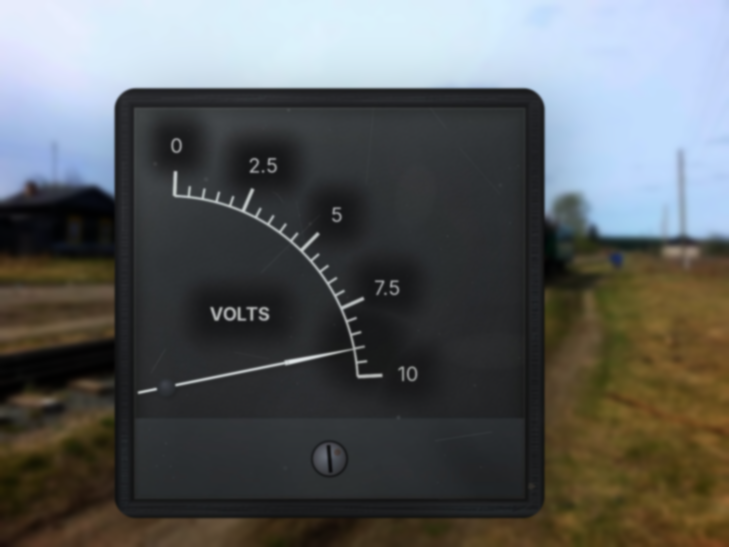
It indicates 9 V
